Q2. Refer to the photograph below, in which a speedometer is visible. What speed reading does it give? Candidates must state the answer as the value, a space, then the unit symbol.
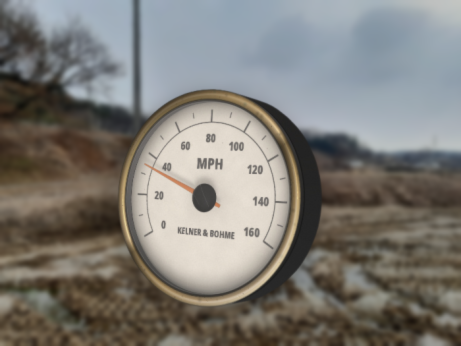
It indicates 35 mph
